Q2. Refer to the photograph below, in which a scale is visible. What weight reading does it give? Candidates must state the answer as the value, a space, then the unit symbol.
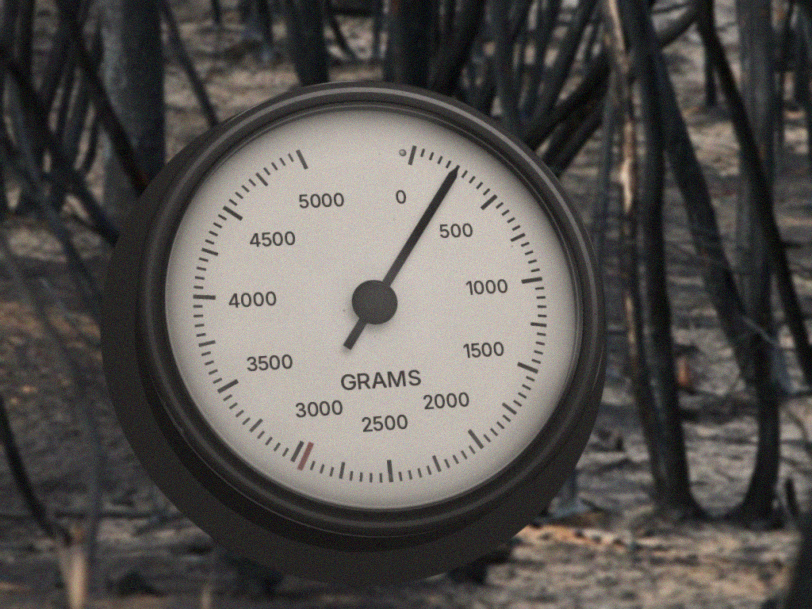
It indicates 250 g
